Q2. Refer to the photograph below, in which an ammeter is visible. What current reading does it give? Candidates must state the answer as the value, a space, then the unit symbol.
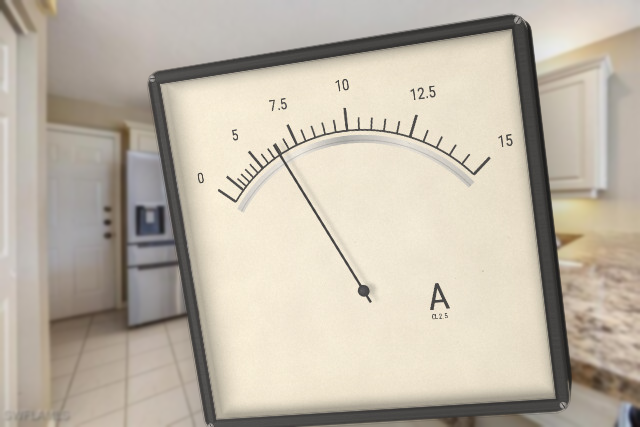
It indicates 6.5 A
